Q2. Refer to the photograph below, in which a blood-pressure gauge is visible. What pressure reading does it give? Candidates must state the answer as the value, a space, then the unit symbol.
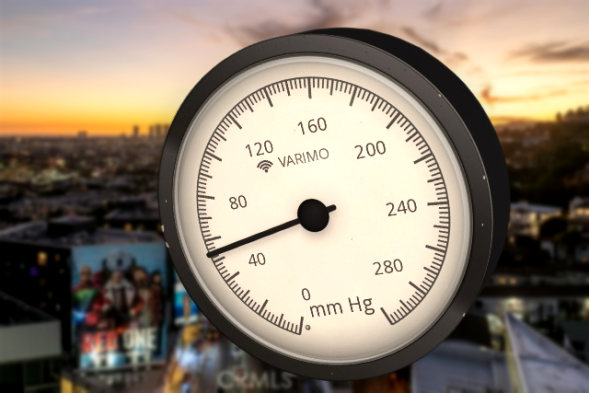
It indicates 54 mmHg
